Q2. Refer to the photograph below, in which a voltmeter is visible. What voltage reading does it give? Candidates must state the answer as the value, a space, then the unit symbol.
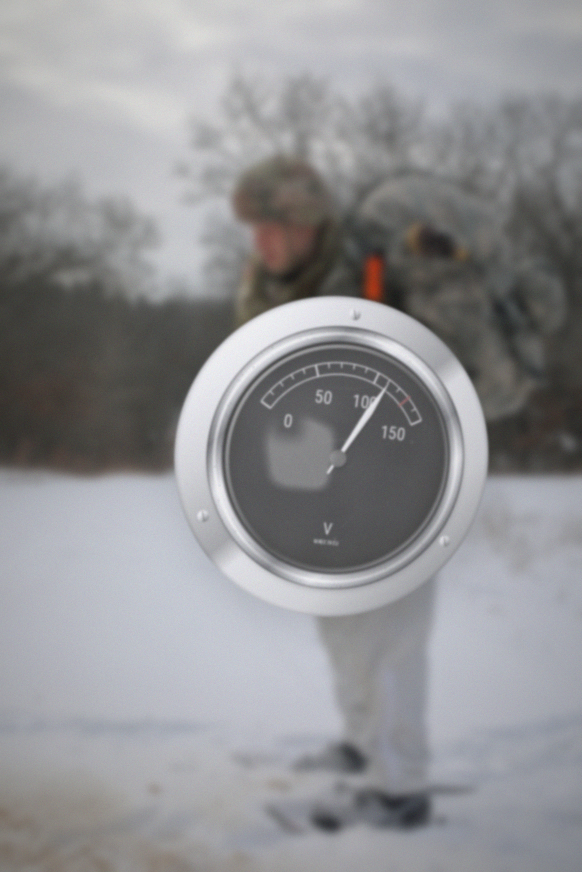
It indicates 110 V
